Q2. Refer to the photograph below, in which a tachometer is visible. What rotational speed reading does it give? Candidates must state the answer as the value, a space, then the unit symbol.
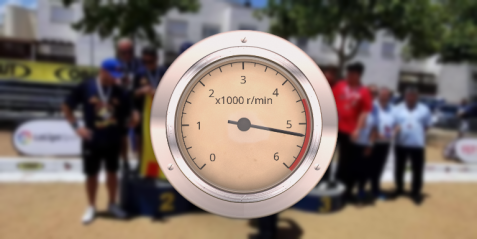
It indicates 5250 rpm
